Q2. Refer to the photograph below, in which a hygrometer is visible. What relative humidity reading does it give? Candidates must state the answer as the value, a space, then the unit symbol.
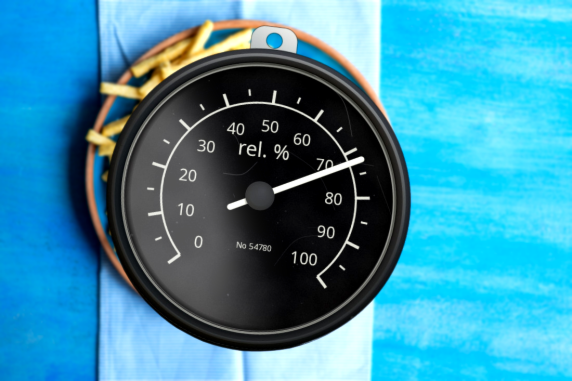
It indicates 72.5 %
